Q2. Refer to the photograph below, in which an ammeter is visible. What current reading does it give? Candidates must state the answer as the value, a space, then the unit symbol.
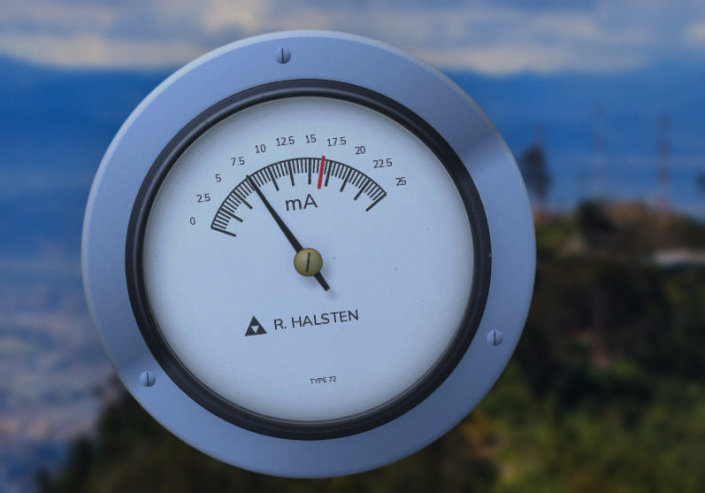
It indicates 7.5 mA
